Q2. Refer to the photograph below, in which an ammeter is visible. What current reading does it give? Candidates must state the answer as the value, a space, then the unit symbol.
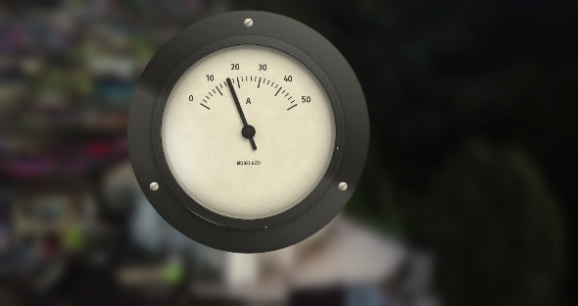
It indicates 16 A
